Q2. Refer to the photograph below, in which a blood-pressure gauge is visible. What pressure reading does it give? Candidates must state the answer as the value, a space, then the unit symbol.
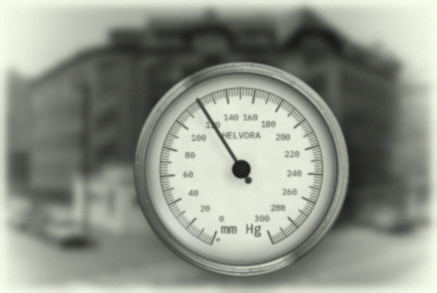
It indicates 120 mmHg
